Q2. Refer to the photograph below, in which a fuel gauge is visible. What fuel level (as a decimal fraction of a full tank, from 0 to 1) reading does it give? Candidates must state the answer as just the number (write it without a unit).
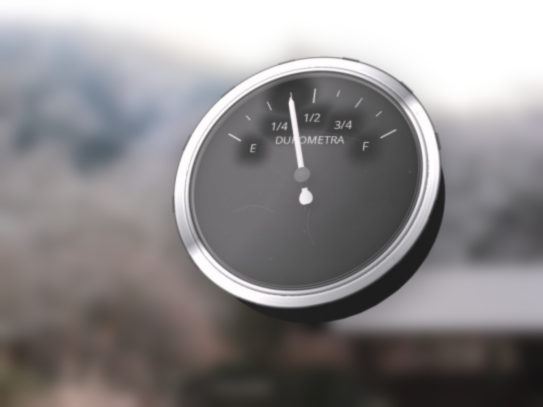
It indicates 0.375
